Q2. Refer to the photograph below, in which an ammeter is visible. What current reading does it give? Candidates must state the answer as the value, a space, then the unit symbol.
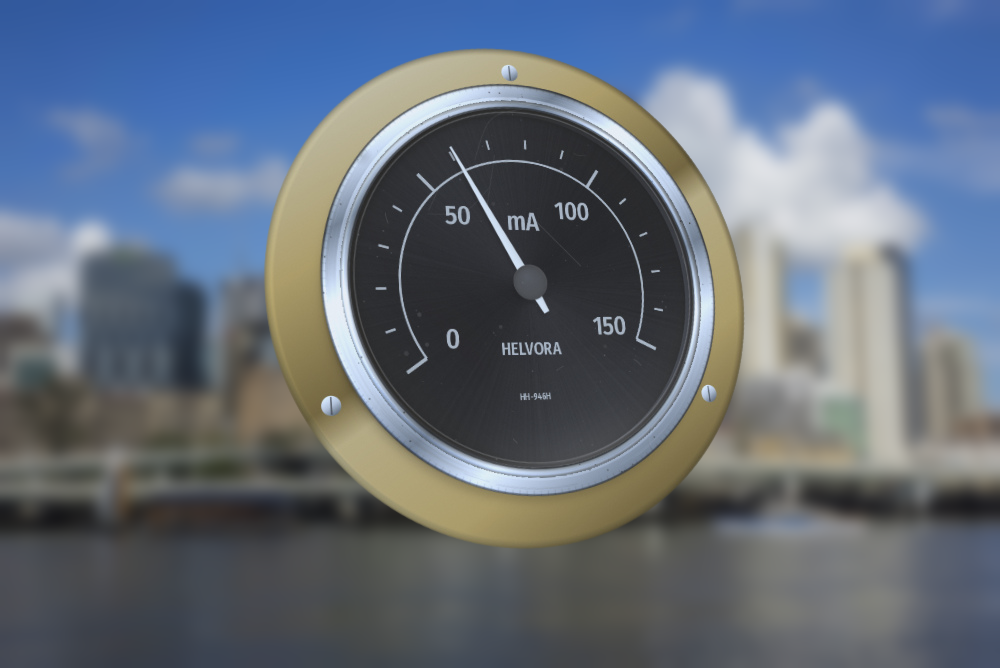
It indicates 60 mA
